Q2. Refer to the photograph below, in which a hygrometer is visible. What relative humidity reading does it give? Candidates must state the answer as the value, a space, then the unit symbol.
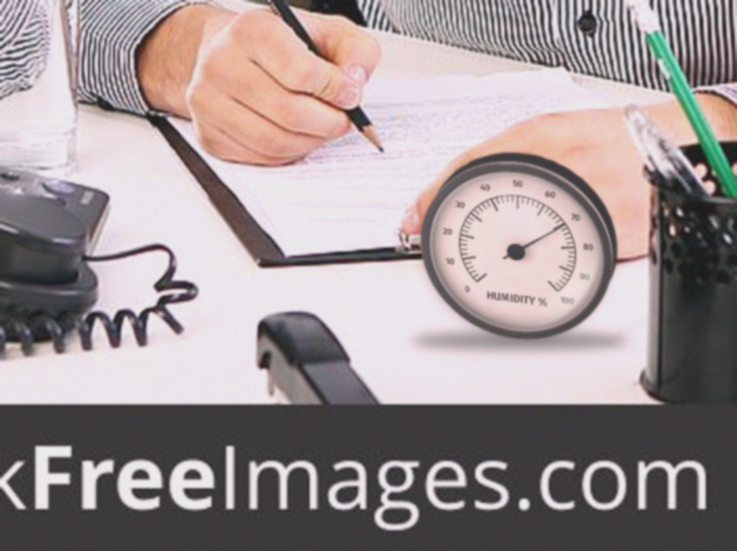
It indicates 70 %
